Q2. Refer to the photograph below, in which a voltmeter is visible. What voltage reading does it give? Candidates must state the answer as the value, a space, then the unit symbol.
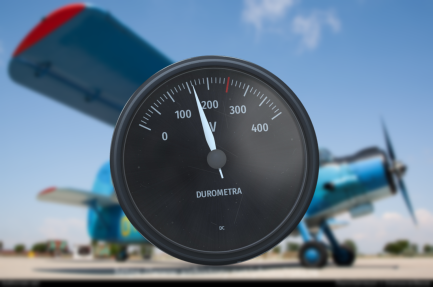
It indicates 160 V
